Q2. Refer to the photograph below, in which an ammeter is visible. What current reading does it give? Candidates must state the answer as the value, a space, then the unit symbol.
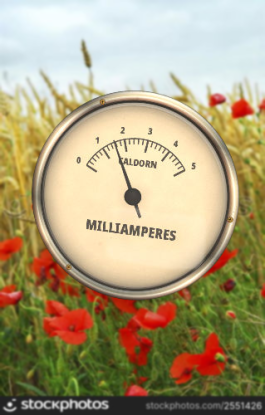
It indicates 1.6 mA
